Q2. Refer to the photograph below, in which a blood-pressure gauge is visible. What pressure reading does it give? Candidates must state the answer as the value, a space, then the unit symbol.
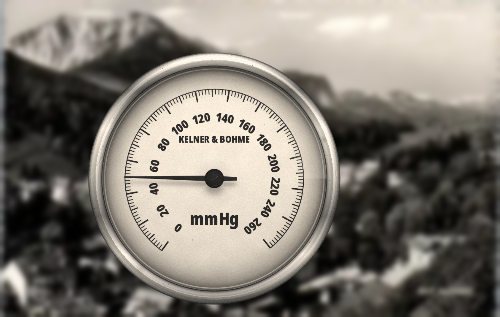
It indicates 50 mmHg
